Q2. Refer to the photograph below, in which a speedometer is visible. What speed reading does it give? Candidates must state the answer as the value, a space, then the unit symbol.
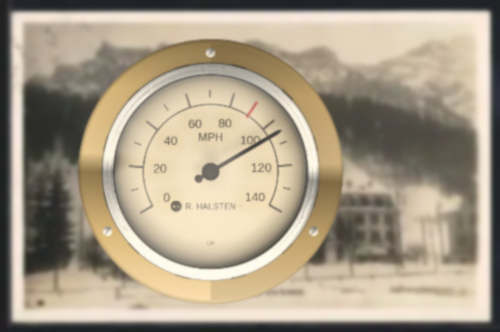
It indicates 105 mph
